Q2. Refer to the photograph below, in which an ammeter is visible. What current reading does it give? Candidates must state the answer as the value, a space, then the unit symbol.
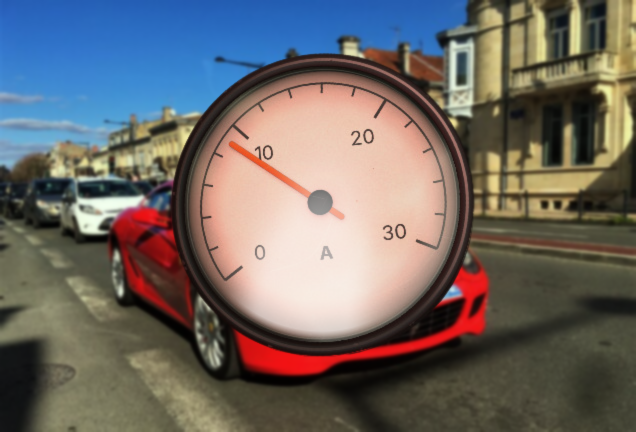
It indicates 9 A
